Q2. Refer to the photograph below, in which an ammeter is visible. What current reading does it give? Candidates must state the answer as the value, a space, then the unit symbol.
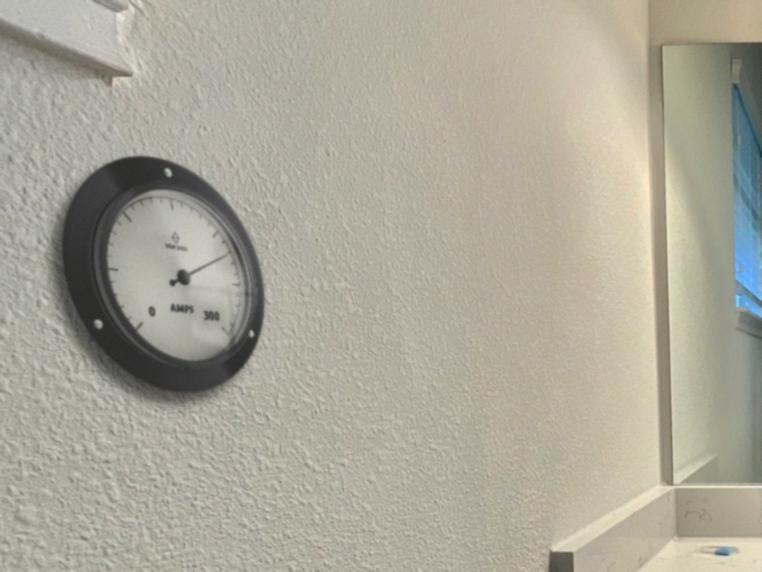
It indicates 220 A
